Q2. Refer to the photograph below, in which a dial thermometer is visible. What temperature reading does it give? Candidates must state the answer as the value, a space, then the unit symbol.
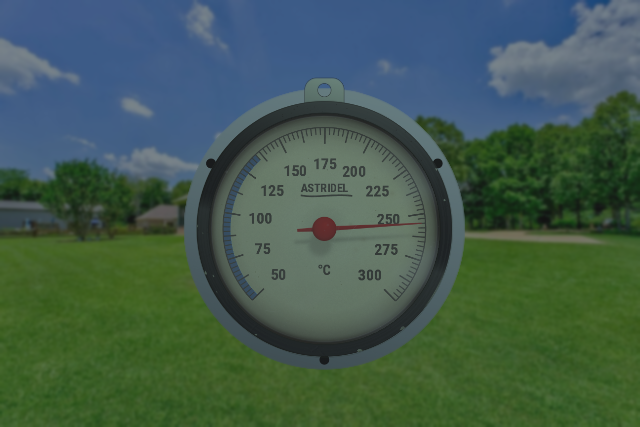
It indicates 255 °C
